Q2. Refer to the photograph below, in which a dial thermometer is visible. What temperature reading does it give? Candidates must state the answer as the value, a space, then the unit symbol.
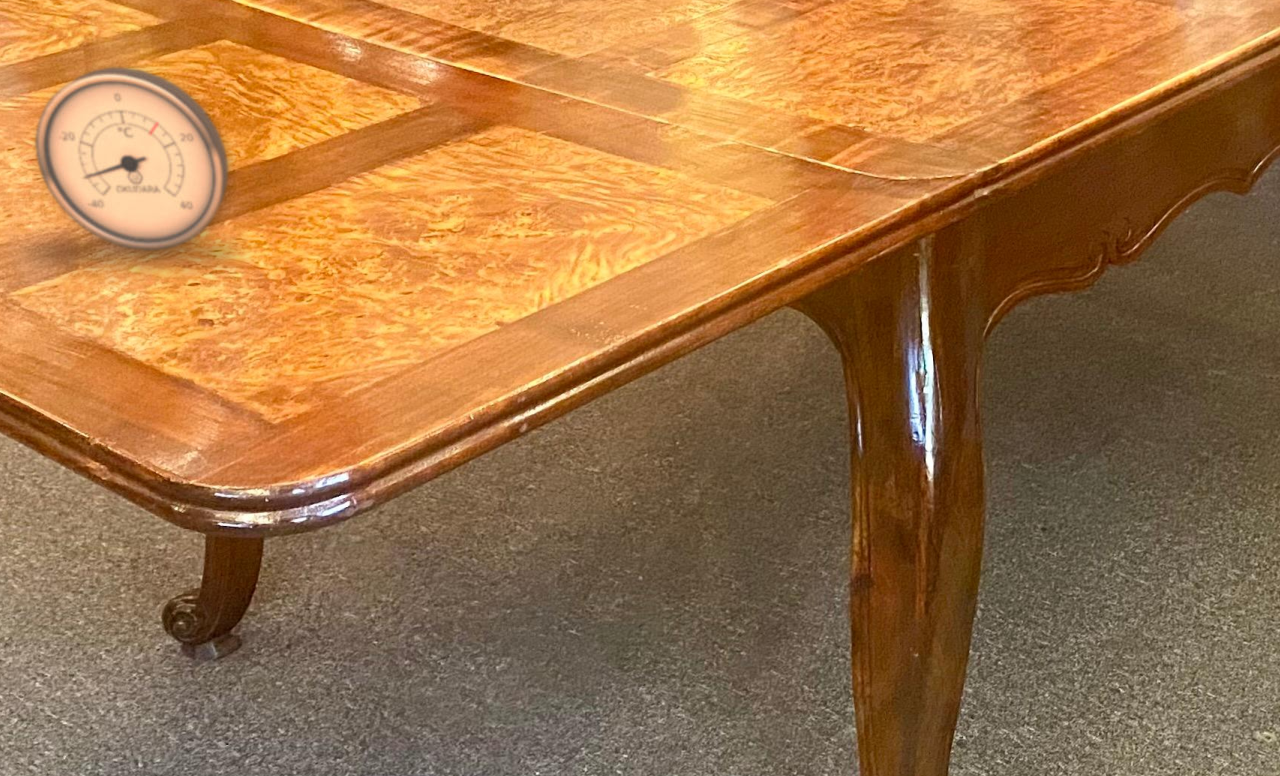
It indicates -32 °C
